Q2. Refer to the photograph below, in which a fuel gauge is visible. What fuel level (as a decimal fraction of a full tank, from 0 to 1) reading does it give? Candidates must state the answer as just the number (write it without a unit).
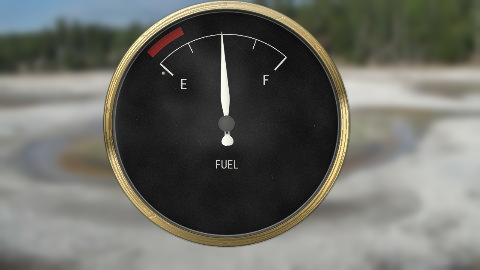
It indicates 0.5
